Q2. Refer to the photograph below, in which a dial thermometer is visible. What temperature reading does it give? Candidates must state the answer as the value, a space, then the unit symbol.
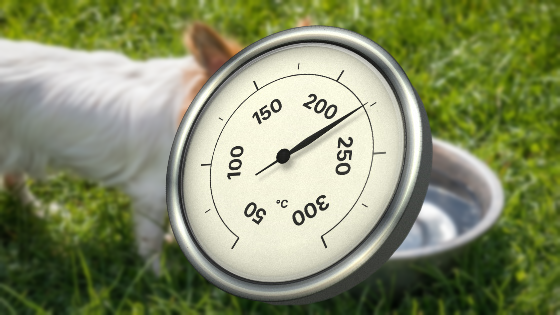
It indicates 225 °C
